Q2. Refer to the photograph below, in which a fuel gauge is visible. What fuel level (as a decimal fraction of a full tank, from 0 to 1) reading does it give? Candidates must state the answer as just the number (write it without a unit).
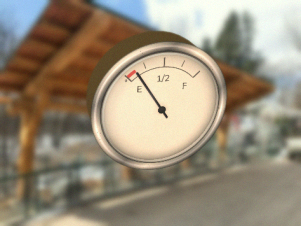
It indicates 0.125
